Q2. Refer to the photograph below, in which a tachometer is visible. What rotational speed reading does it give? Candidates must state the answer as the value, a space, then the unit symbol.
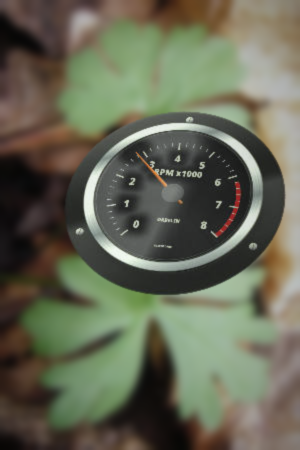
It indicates 2800 rpm
